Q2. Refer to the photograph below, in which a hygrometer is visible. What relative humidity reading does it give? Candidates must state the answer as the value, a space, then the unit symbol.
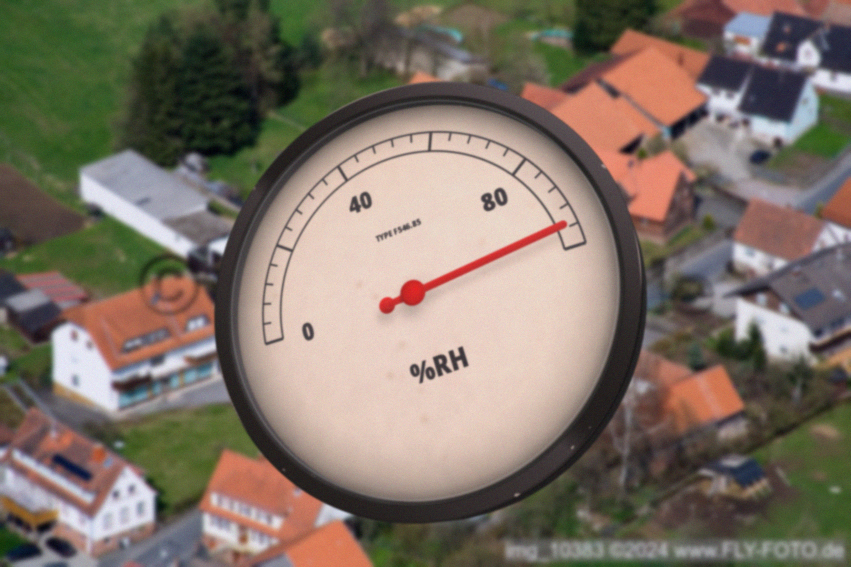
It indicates 96 %
